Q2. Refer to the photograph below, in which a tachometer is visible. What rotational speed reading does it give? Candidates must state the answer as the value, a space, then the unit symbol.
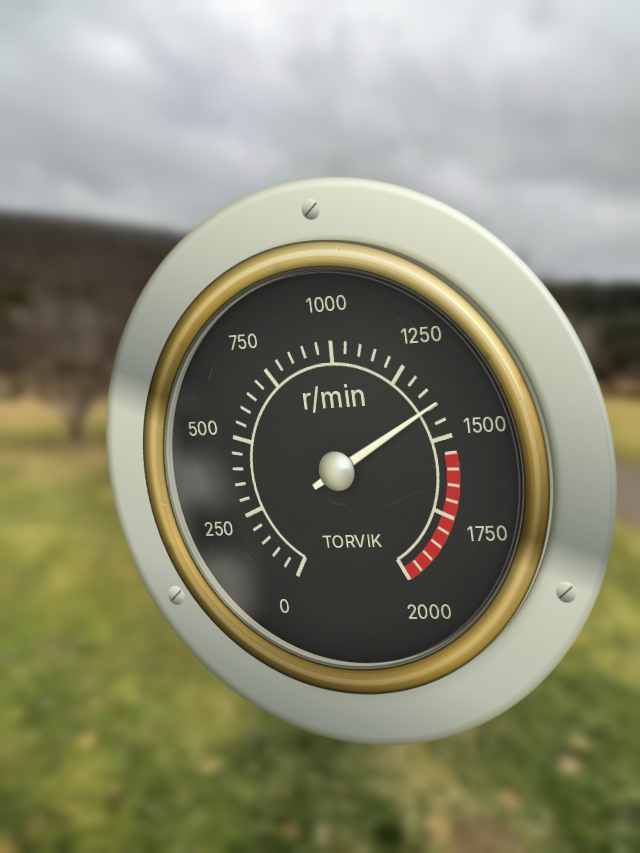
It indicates 1400 rpm
